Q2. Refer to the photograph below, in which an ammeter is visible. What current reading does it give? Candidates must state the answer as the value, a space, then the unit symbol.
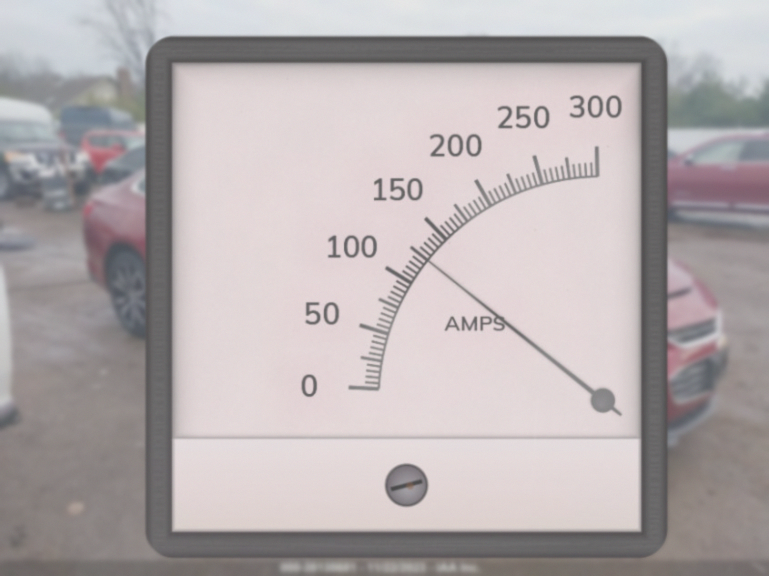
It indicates 125 A
